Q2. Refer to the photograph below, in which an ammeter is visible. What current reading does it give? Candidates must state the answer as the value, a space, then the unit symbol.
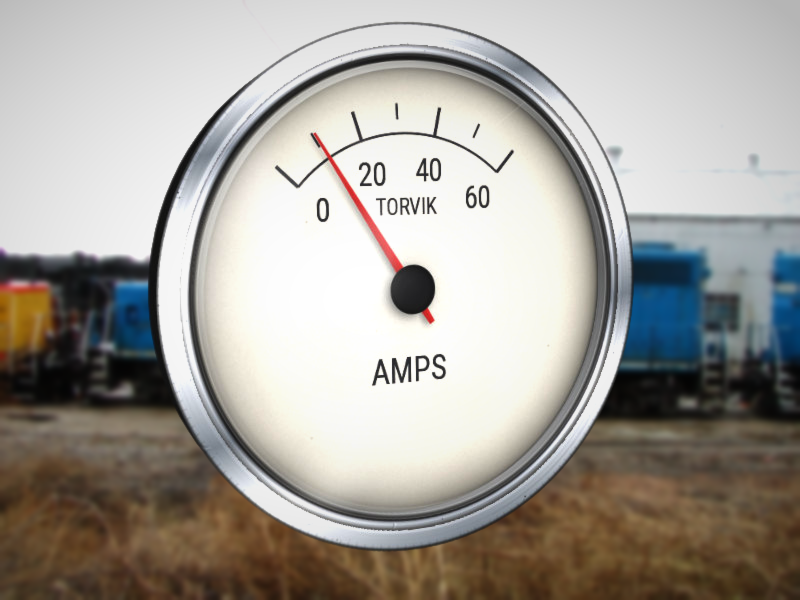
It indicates 10 A
